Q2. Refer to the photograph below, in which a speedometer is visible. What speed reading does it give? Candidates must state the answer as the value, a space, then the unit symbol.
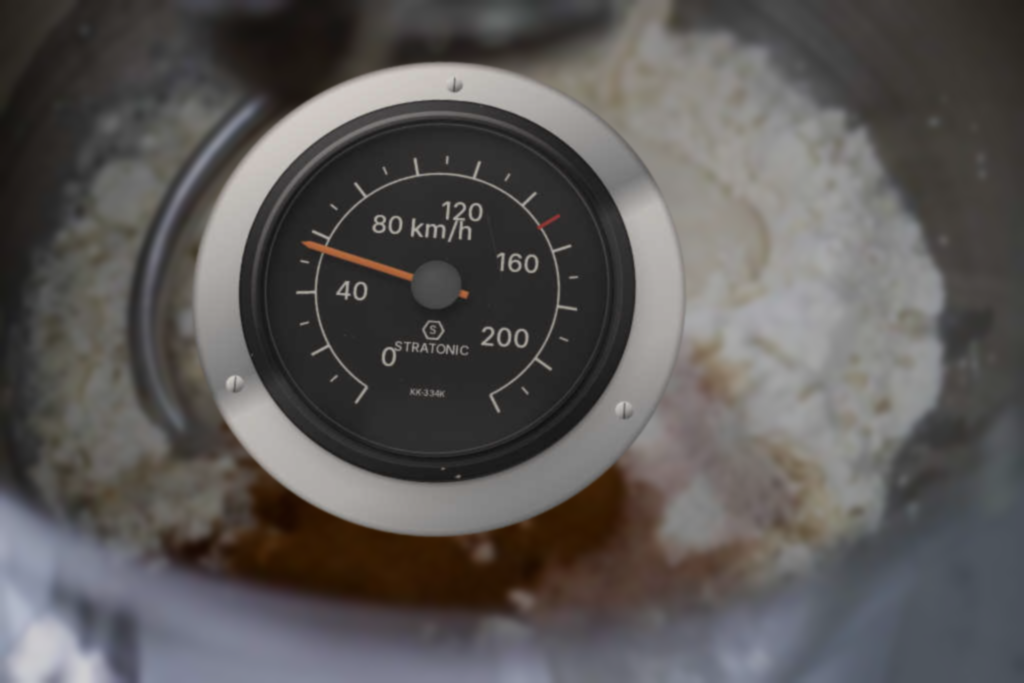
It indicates 55 km/h
